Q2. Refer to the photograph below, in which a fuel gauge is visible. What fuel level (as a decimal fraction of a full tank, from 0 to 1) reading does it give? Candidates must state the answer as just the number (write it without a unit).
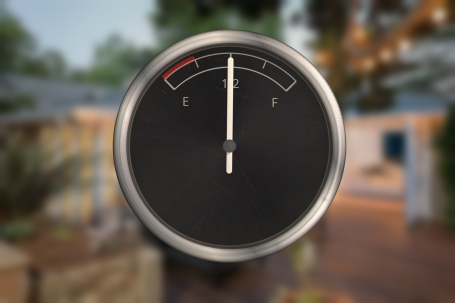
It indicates 0.5
